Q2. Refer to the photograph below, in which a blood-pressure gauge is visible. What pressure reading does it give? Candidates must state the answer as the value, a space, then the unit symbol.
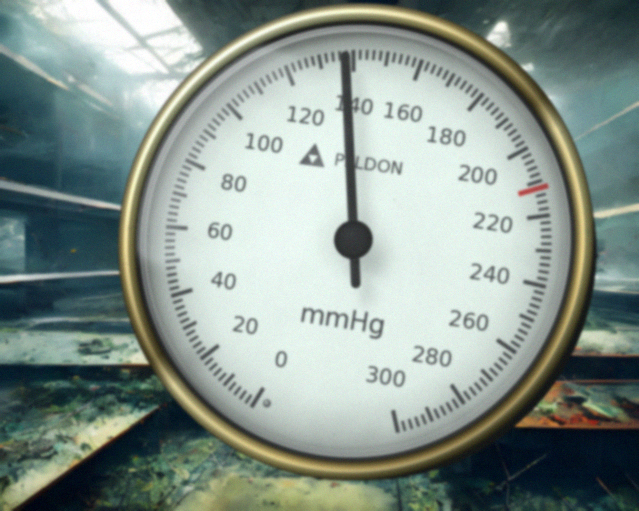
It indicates 138 mmHg
